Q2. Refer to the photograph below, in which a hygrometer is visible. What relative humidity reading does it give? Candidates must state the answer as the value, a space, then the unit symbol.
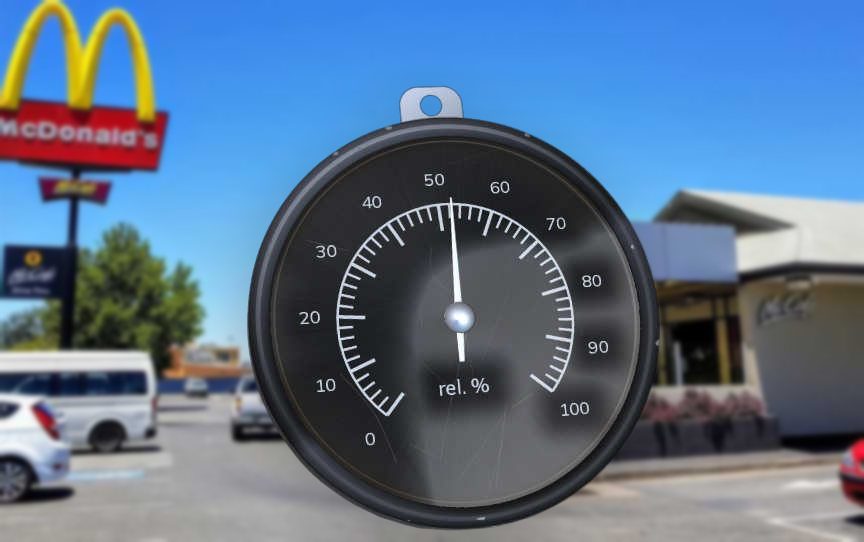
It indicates 52 %
